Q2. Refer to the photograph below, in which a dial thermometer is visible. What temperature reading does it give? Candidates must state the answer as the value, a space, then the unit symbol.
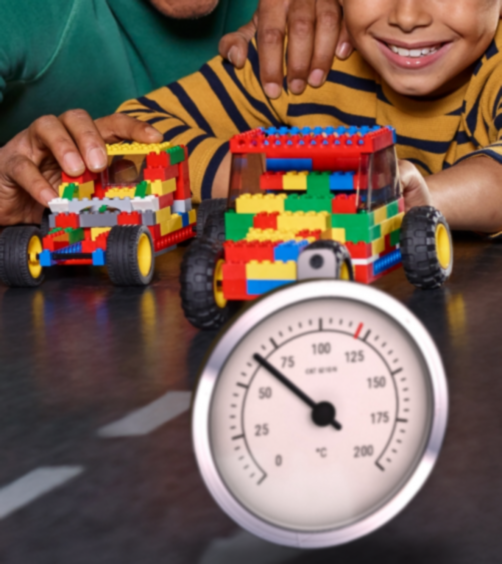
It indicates 65 °C
